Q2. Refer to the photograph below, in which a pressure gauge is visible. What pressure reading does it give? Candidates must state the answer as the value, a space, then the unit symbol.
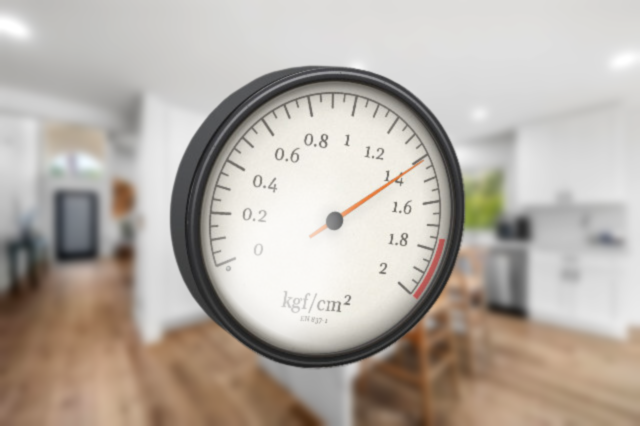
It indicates 1.4 kg/cm²
